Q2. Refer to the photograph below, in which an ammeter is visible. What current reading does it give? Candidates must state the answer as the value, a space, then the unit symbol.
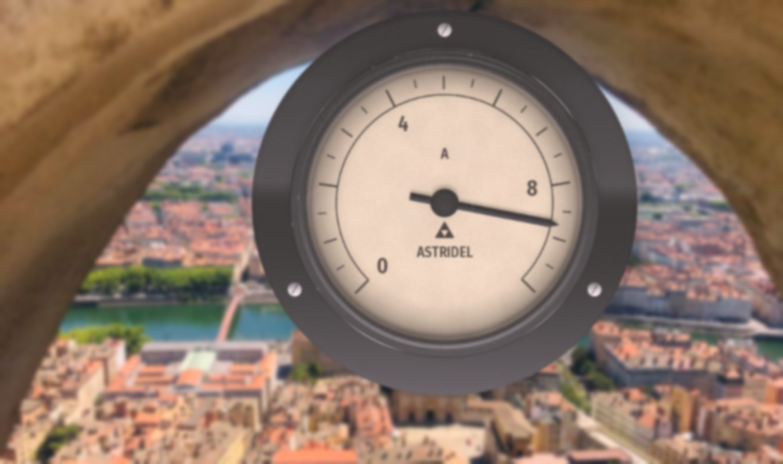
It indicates 8.75 A
